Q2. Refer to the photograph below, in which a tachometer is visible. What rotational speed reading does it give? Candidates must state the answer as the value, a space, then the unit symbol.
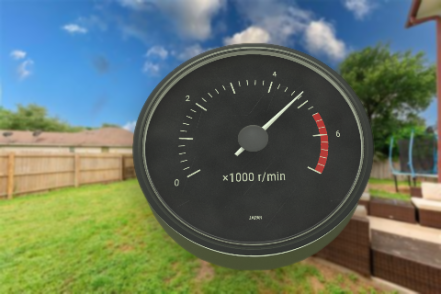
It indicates 4800 rpm
